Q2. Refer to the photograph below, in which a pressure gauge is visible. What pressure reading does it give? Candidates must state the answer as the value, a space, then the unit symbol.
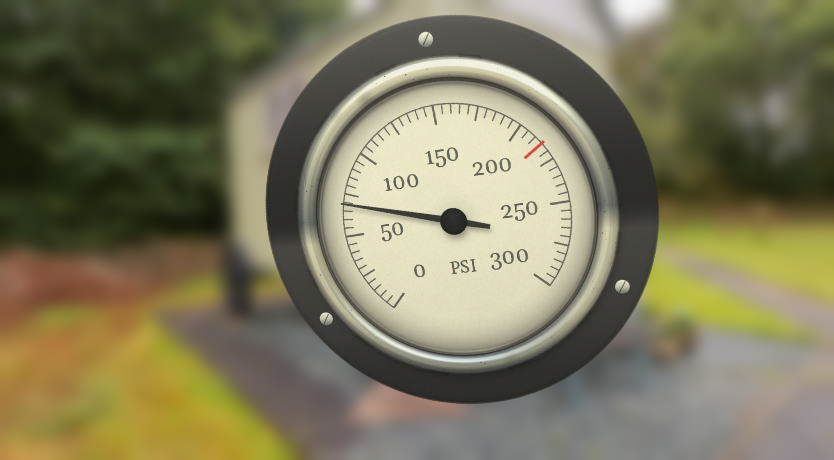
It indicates 70 psi
